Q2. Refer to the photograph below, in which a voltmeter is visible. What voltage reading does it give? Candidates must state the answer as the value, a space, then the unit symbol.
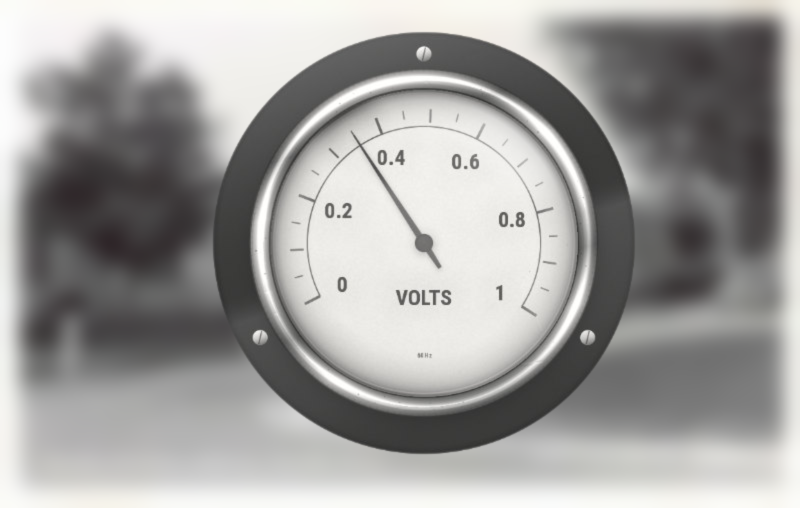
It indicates 0.35 V
